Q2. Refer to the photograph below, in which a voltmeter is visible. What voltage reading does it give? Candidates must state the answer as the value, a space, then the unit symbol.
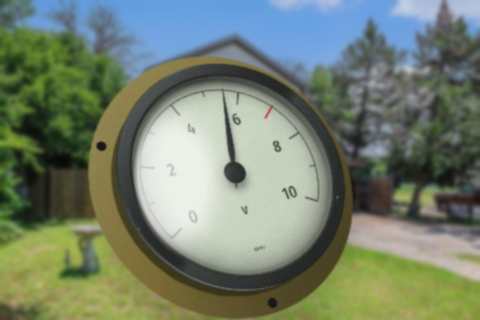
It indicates 5.5 V
